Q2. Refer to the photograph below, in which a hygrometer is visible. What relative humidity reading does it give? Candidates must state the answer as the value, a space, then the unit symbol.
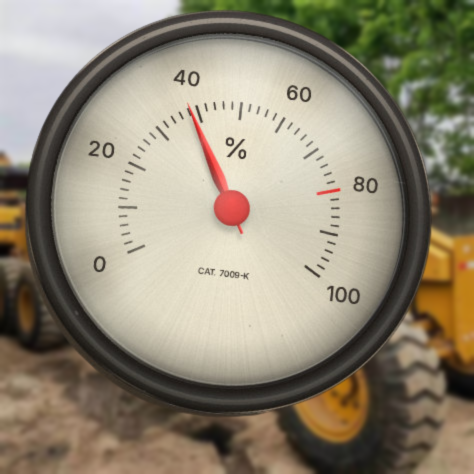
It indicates 38 %
